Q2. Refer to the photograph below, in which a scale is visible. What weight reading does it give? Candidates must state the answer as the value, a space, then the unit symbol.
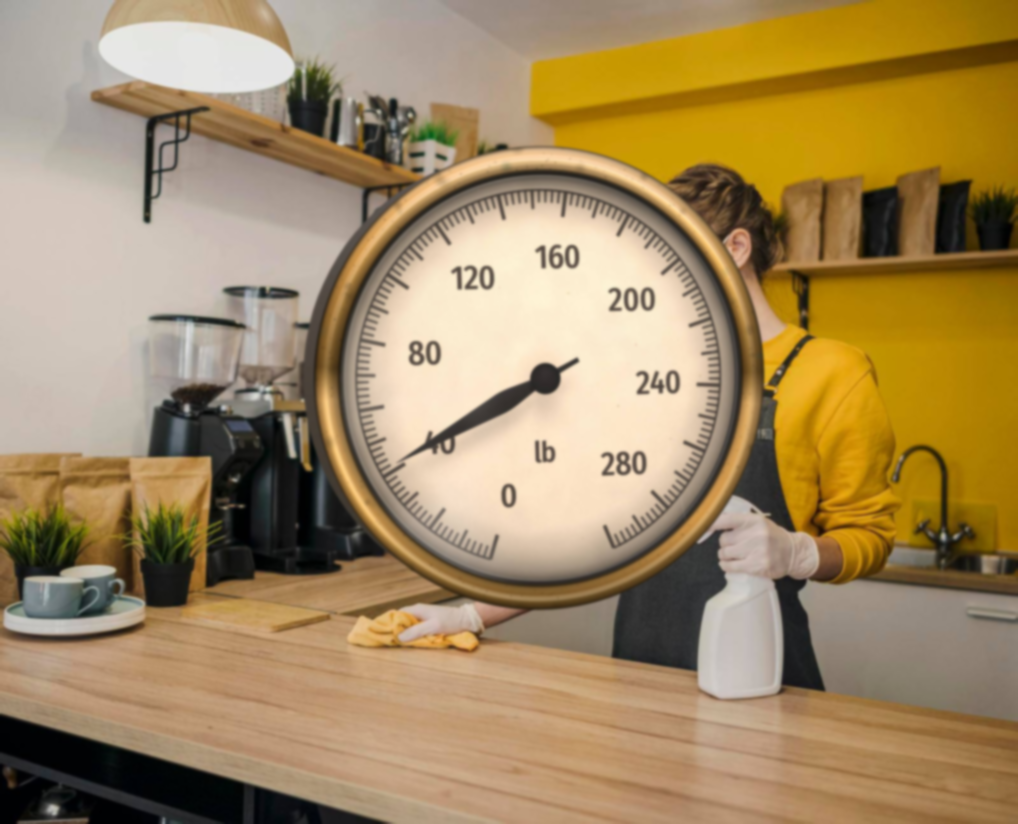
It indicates 42 lb
